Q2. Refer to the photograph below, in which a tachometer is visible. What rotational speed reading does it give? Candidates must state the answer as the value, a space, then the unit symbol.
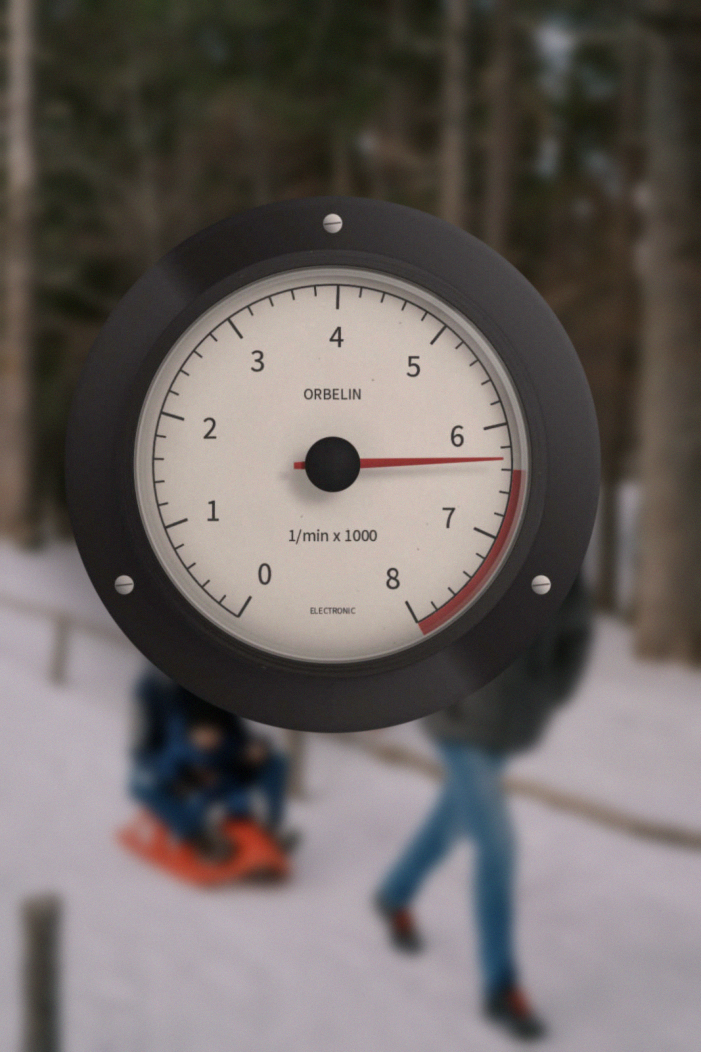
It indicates 6300 rpm
